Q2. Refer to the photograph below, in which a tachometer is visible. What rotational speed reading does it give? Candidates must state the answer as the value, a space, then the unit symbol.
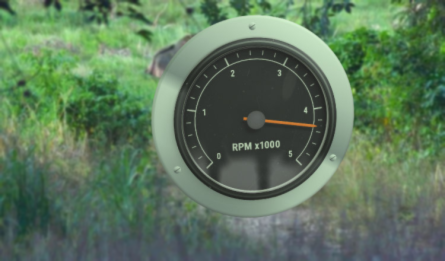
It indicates 4300 rpm
